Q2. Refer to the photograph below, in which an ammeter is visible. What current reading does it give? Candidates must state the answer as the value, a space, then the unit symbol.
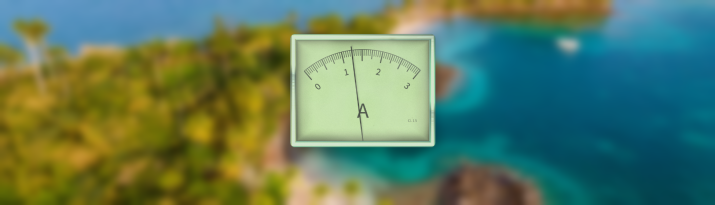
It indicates 1.25 A
